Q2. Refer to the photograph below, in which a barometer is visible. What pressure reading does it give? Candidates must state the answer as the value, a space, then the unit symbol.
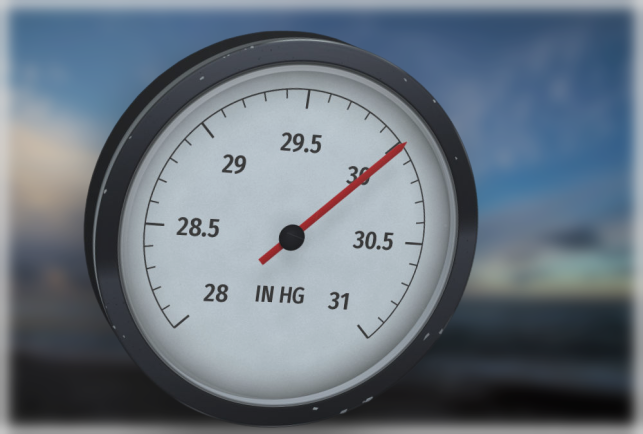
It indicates 30 inHg
